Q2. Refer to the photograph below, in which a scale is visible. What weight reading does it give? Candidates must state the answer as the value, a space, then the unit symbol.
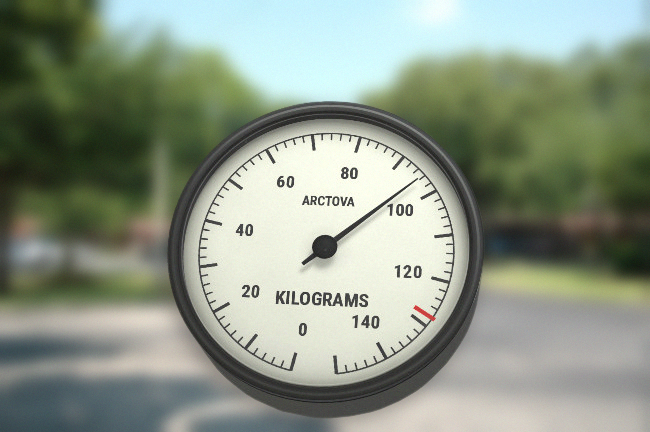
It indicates 96 kg
